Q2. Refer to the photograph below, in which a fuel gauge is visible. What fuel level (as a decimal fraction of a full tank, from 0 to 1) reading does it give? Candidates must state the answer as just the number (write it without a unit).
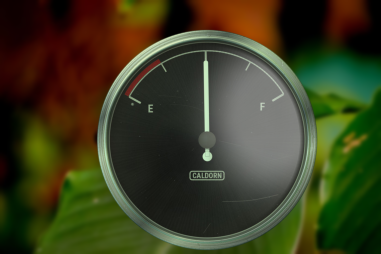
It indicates 0.5
